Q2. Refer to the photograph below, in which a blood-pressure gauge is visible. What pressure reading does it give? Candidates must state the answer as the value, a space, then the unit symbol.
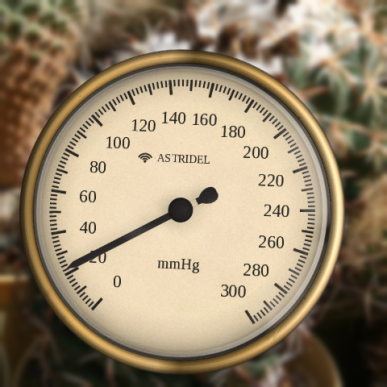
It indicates 22 mmHg
